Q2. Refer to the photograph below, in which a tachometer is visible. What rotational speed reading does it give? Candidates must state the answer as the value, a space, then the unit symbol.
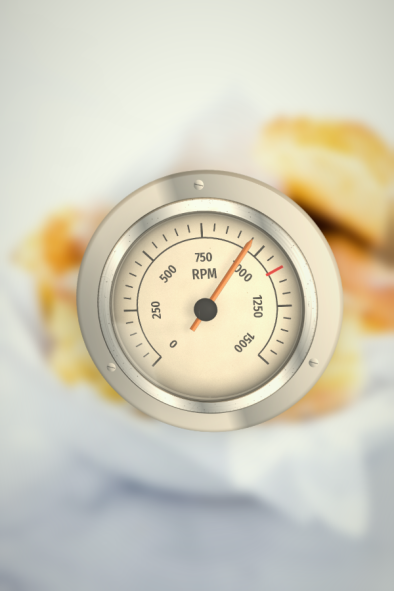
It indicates 950 rpm
